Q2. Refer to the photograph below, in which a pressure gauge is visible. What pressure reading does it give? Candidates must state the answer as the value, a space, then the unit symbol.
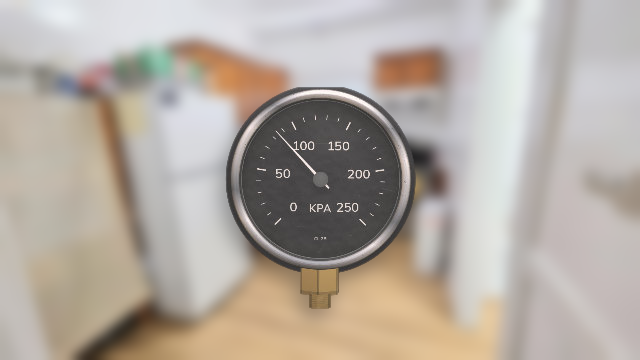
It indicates 85 kPa
